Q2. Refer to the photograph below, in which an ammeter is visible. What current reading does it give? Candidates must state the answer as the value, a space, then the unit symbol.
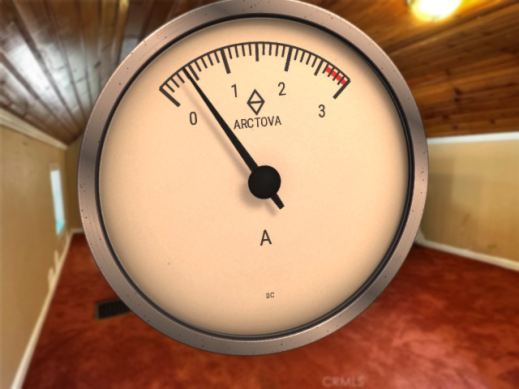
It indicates 0.4 A
